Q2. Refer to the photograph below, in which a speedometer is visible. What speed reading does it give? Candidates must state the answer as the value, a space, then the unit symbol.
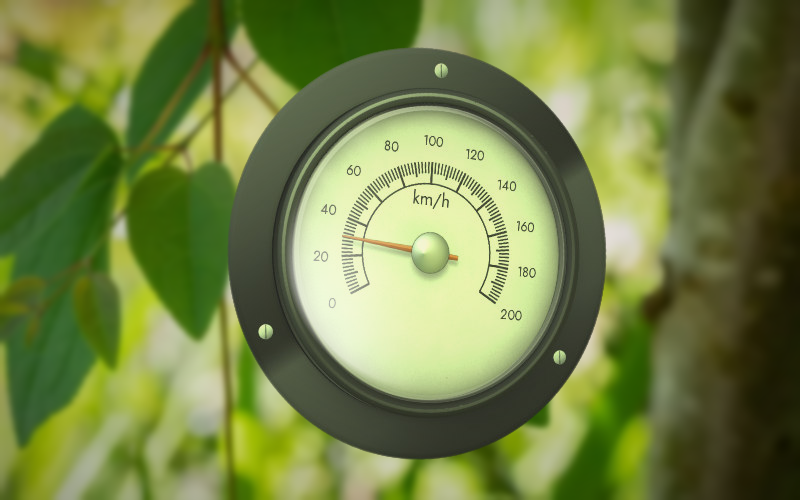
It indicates 30 km/h
